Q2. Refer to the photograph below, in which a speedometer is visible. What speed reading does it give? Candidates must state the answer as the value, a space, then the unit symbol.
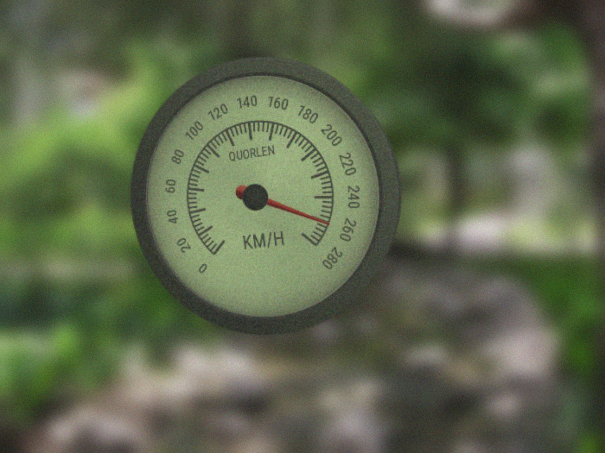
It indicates 260 km/h
